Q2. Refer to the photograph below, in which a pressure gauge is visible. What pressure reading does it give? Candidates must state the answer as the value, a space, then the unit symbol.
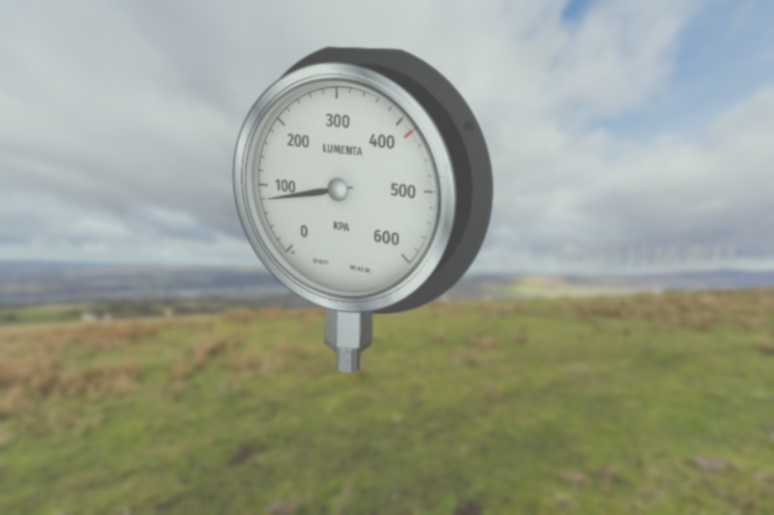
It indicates 80 kPa
